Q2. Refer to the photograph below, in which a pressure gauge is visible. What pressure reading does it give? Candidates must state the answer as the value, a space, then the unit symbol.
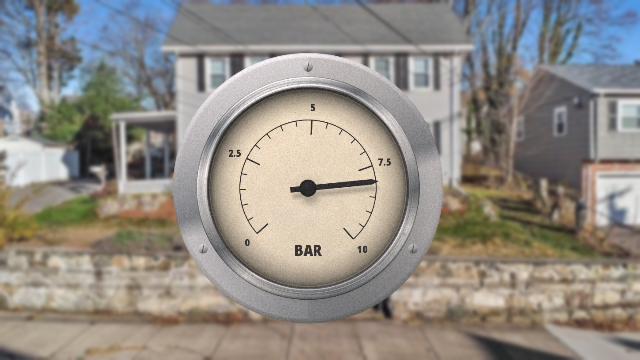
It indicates 8 bar
